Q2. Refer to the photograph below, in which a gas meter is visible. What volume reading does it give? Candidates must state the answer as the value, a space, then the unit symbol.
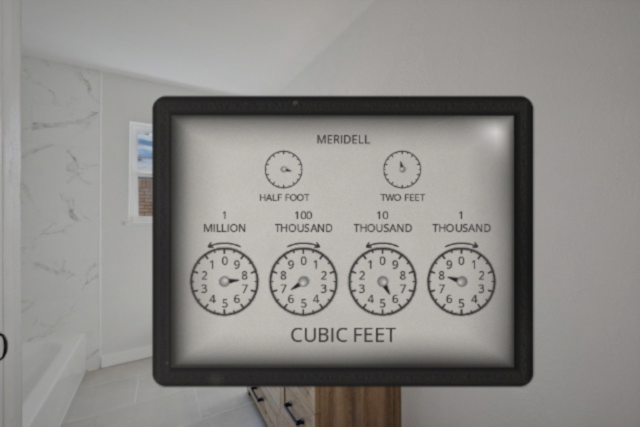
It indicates 765800 ft³
